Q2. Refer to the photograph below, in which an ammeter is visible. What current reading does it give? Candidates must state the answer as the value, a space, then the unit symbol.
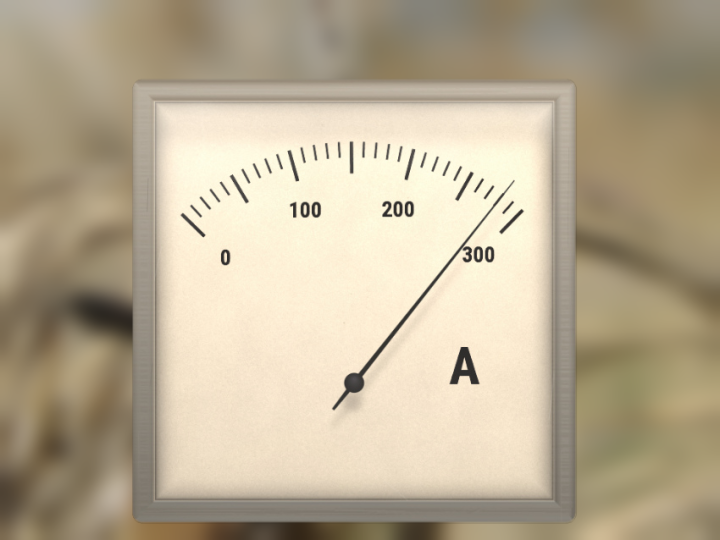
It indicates 280 A
